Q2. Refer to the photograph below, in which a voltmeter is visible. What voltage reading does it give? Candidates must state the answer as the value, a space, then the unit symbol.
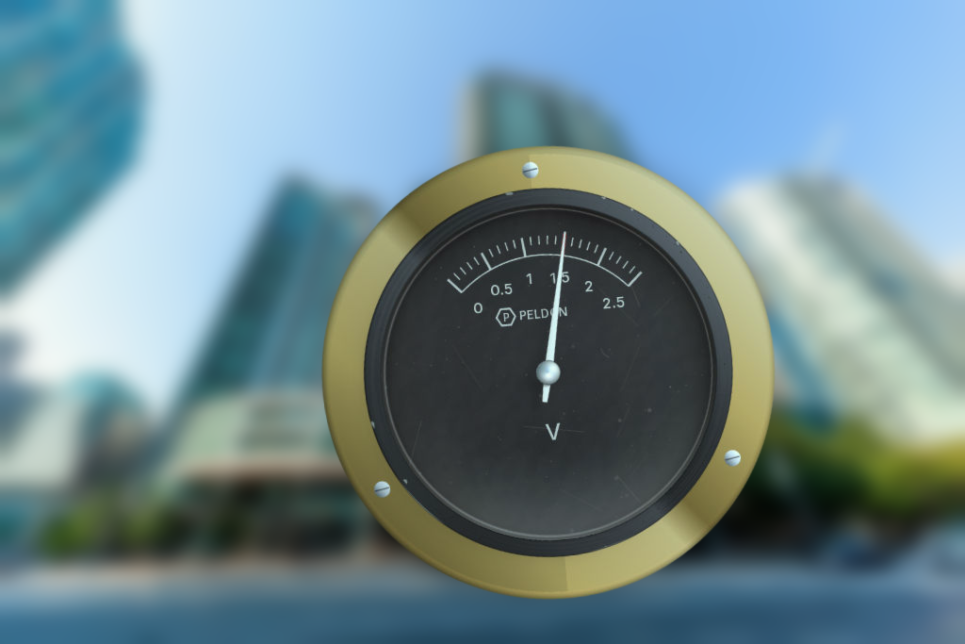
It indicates 1.5 V
